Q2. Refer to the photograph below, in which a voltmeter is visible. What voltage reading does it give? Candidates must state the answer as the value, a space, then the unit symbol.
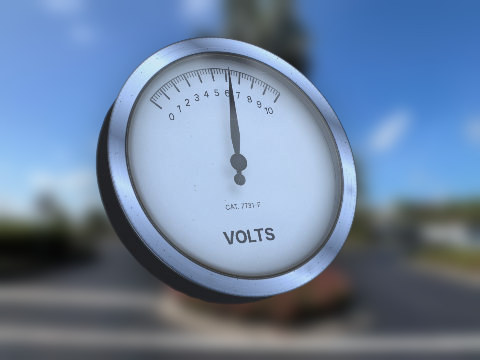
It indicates 6 V
